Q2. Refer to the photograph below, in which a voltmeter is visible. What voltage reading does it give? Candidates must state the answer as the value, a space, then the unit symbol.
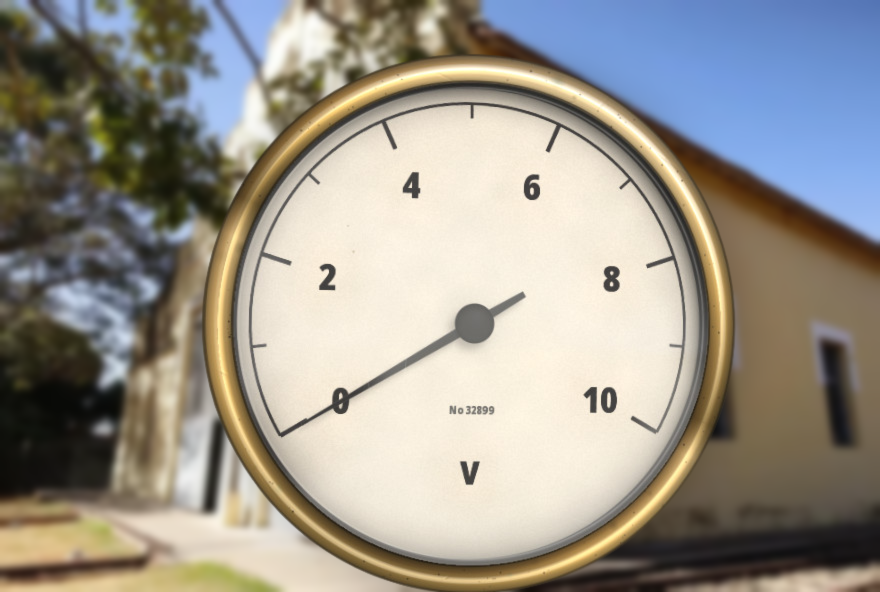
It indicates 0 V
